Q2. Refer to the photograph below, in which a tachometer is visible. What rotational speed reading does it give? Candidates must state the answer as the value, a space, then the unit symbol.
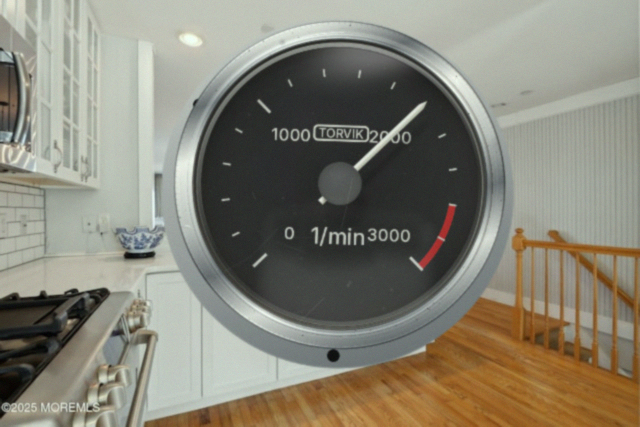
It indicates 2000 rpm
